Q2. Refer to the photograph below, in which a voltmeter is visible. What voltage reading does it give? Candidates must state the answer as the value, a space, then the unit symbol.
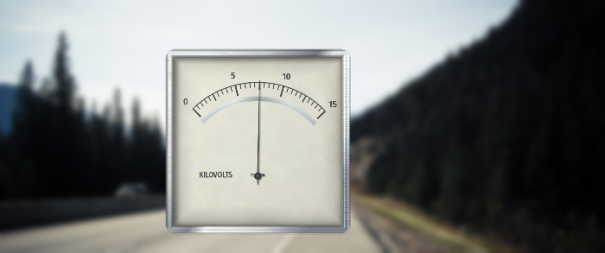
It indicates 7.5 kV
